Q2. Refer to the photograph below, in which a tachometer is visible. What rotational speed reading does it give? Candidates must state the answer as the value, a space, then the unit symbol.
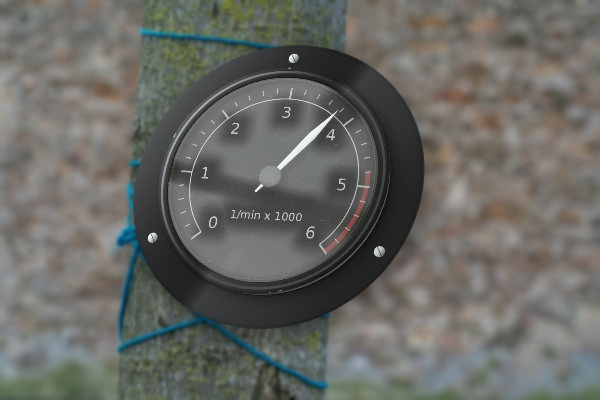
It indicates 3800 rpm
